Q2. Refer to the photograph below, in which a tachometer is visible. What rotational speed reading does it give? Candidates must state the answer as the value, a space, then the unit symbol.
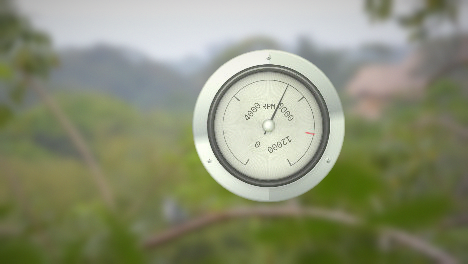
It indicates 7000 rpm
